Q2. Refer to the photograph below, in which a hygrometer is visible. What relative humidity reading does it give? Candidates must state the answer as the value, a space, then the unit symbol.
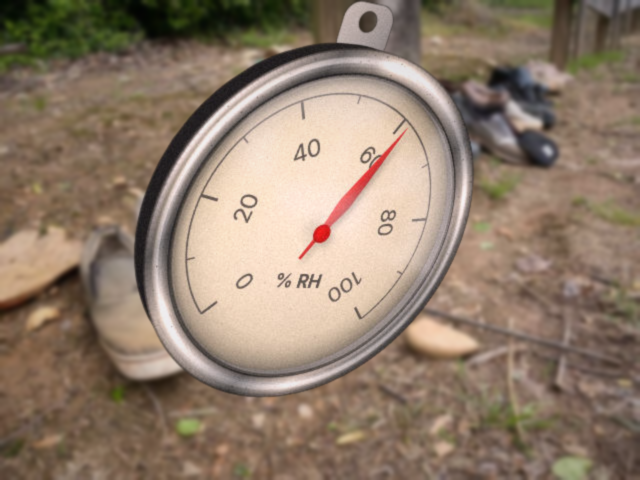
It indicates 60 %
